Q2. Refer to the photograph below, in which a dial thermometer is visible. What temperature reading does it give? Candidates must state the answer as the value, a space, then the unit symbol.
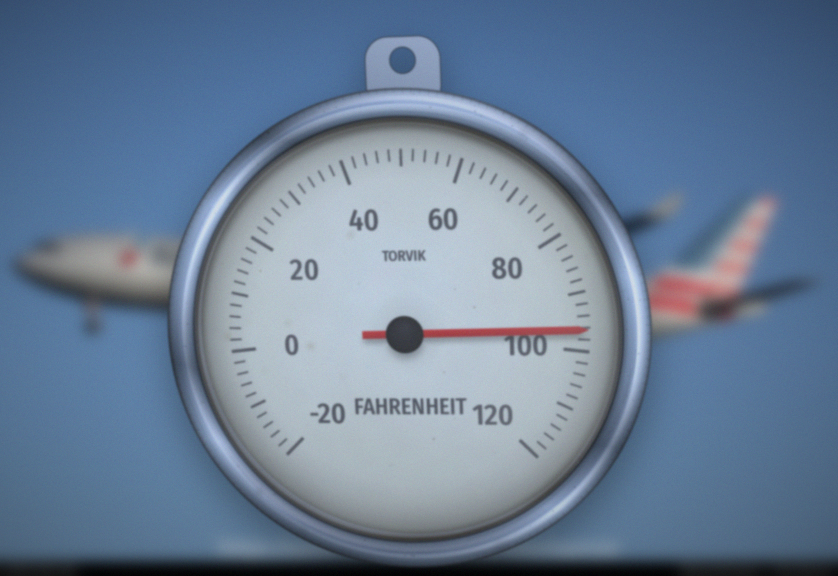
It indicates 96 °F
